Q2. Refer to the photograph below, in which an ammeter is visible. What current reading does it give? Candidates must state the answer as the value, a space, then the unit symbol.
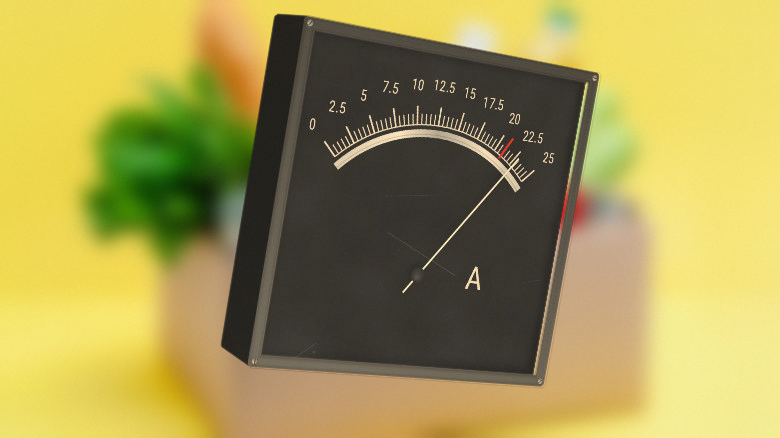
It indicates 22.5 A
